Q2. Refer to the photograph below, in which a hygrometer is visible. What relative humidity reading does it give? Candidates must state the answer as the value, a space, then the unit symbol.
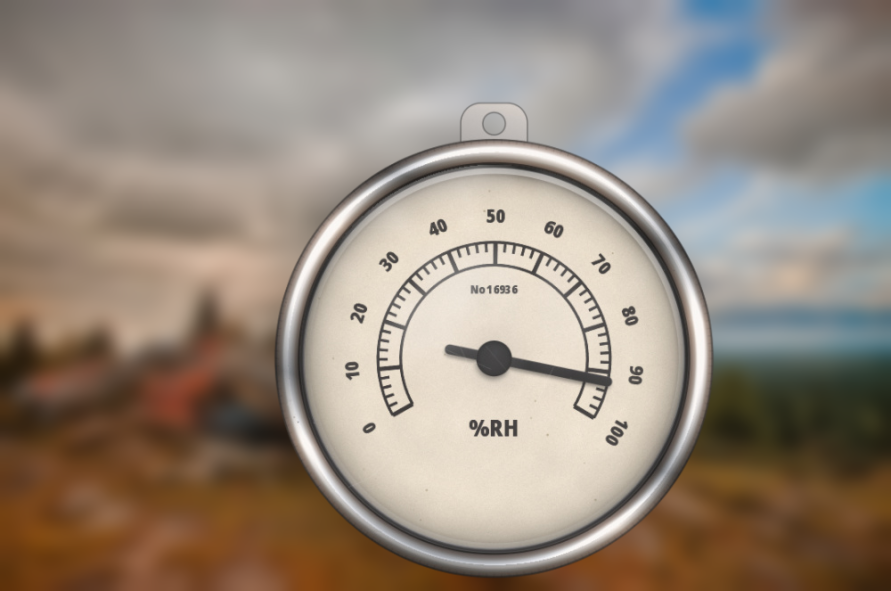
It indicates 92 %
